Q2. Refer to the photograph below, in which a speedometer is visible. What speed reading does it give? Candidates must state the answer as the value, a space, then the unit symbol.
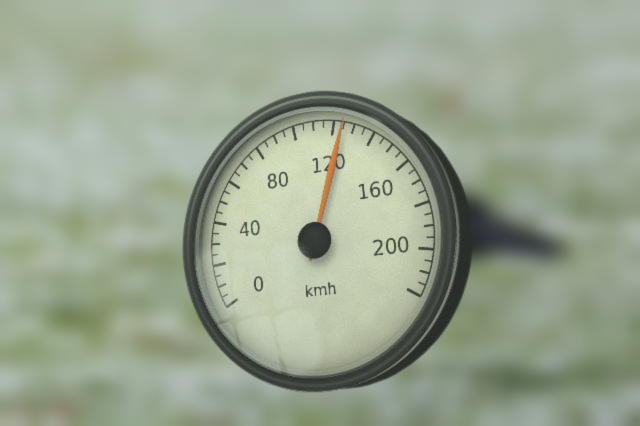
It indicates 125 km/h
